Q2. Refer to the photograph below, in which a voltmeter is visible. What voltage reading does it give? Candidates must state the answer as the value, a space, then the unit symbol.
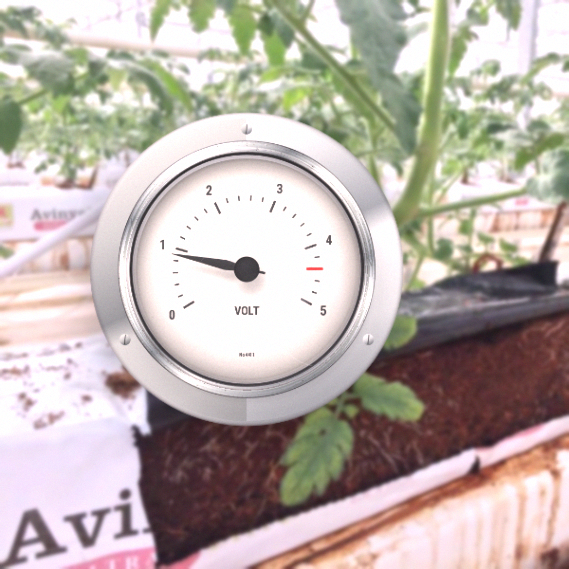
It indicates 0.9 V
